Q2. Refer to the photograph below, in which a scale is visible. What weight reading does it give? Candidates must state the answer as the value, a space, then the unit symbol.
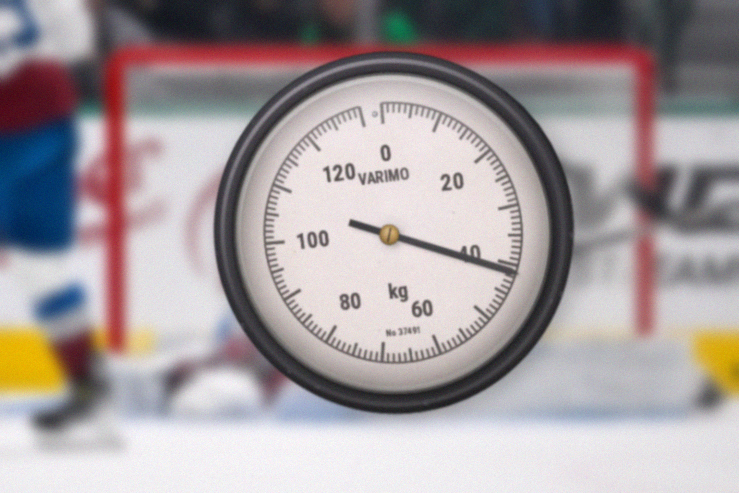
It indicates 41 kg
